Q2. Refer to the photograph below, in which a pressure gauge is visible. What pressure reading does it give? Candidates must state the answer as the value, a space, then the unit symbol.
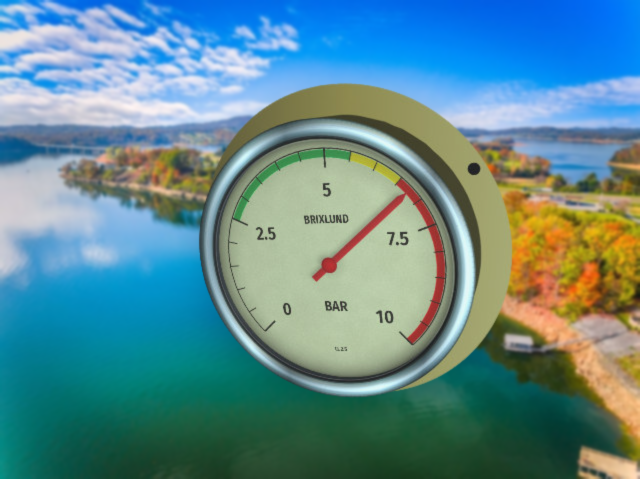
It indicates 6.75 bar
